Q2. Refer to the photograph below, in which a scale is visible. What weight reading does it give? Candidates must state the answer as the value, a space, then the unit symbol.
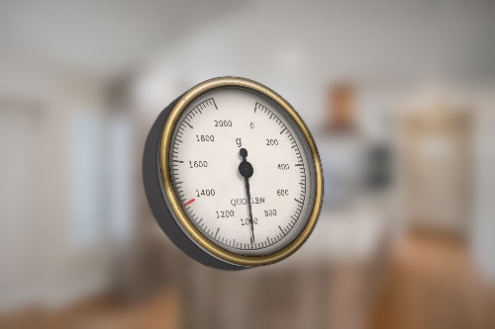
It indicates 1000 g
